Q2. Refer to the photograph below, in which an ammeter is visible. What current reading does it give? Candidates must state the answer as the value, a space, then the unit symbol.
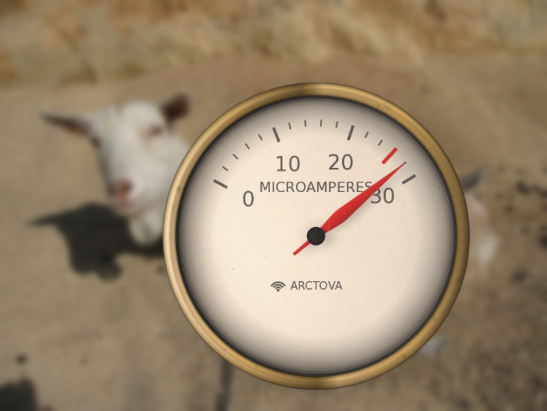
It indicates 28 µA
